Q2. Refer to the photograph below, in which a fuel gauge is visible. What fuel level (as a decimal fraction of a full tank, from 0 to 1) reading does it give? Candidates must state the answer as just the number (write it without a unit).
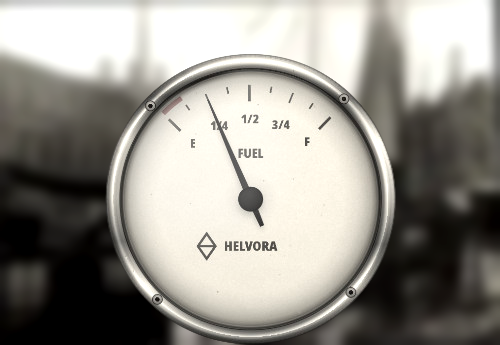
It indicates 0.25
